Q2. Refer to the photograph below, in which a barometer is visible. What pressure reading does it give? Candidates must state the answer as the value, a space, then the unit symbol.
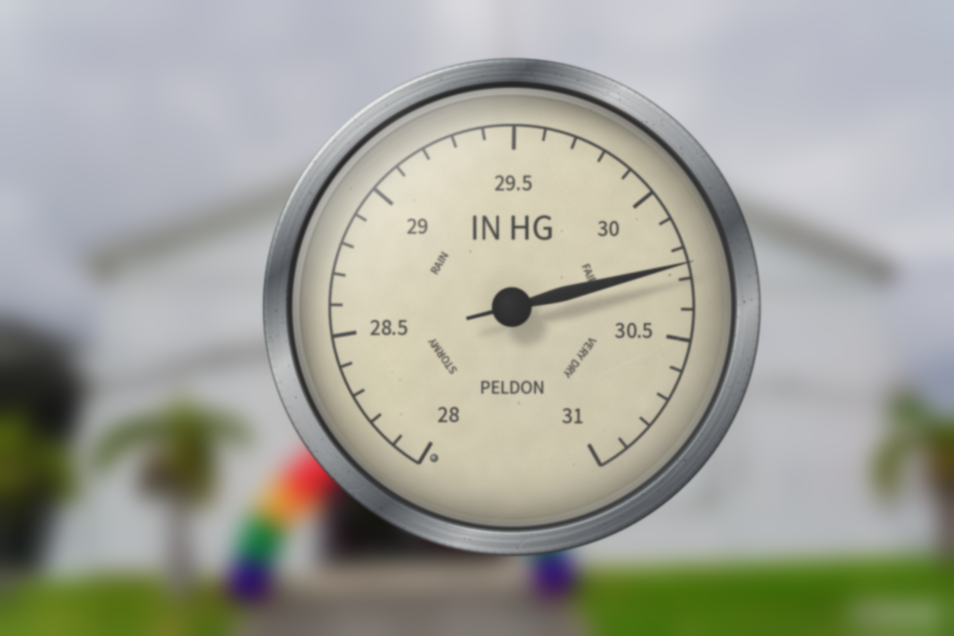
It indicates 30.25 inHg
